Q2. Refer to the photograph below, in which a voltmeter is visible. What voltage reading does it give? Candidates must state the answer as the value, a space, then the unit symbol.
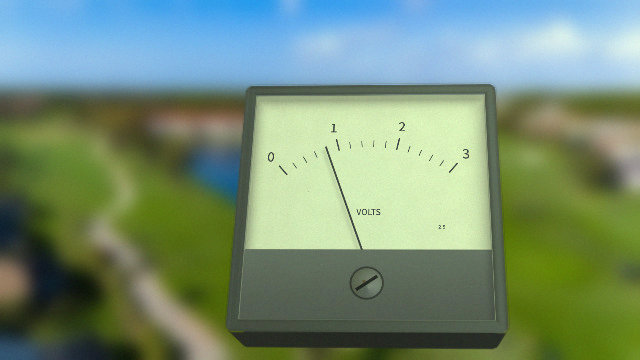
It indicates 0.8 V
